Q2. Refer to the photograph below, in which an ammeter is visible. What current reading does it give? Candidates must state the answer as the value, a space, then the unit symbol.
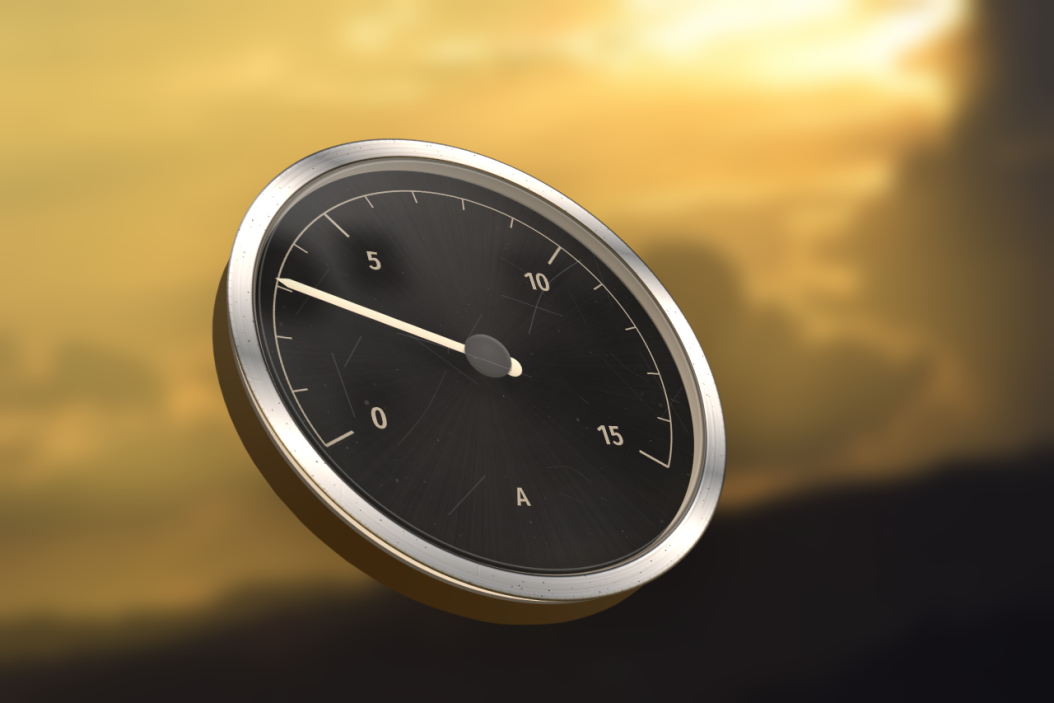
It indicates 3 A
